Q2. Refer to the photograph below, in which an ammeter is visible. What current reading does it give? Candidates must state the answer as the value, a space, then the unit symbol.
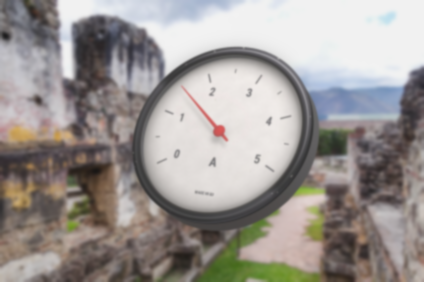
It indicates 1.5 A
